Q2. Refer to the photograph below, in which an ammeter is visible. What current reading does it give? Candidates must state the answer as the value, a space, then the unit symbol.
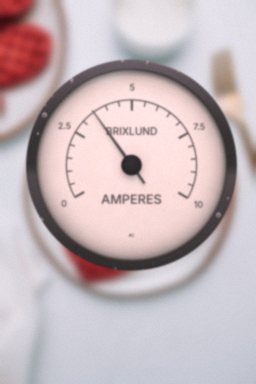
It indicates 3.5 A
